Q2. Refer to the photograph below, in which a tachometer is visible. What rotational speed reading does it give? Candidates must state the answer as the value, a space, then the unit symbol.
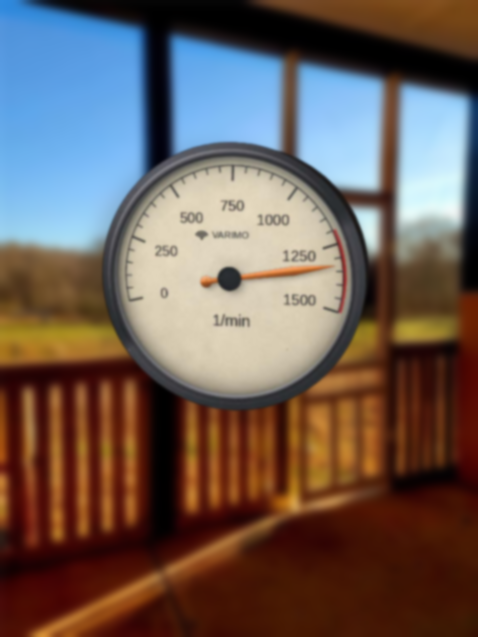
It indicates 1325 rpm
